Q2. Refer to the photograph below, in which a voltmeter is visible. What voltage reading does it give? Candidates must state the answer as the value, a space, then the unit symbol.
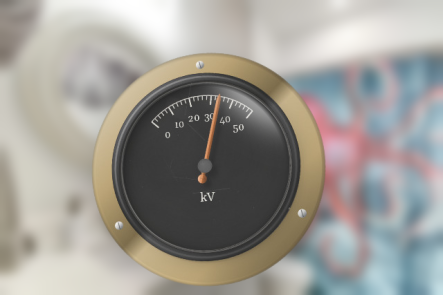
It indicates 34 kV
